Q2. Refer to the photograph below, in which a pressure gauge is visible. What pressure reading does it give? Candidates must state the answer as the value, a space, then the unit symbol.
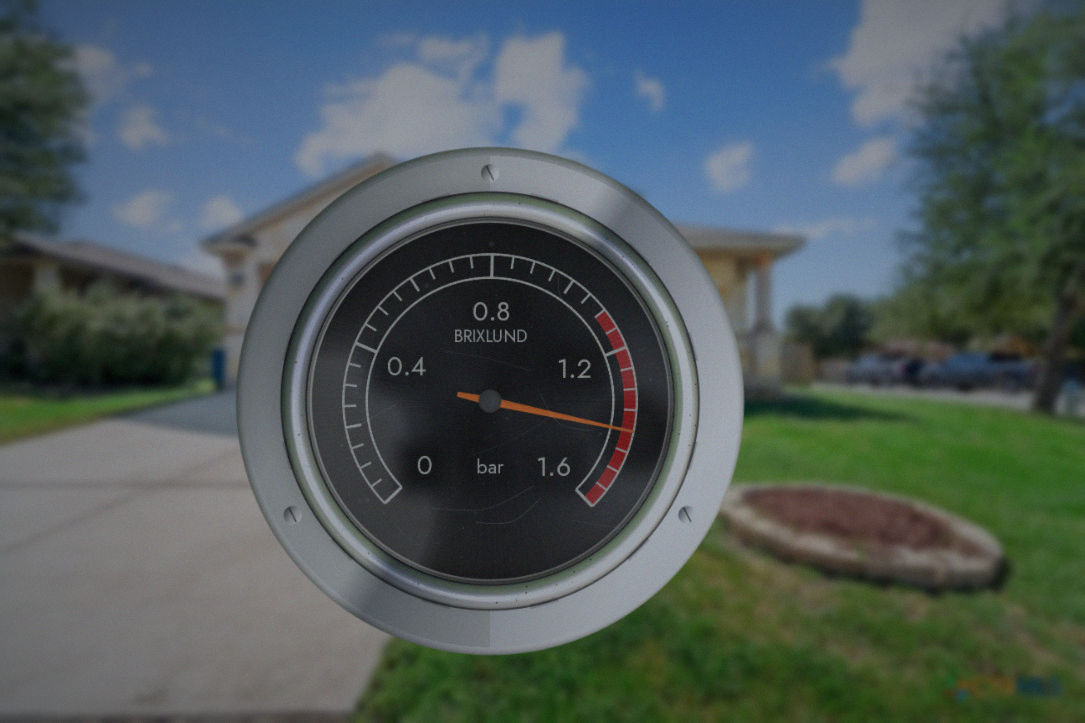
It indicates 1.4 bar
